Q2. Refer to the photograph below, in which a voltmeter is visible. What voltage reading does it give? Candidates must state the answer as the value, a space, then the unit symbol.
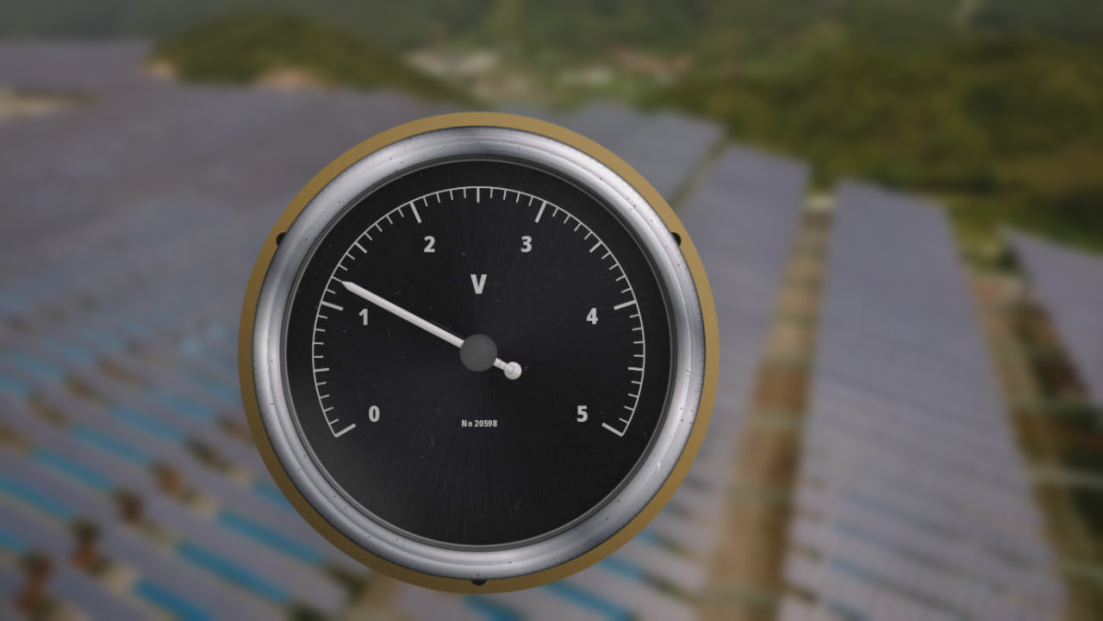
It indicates 1.2 V
